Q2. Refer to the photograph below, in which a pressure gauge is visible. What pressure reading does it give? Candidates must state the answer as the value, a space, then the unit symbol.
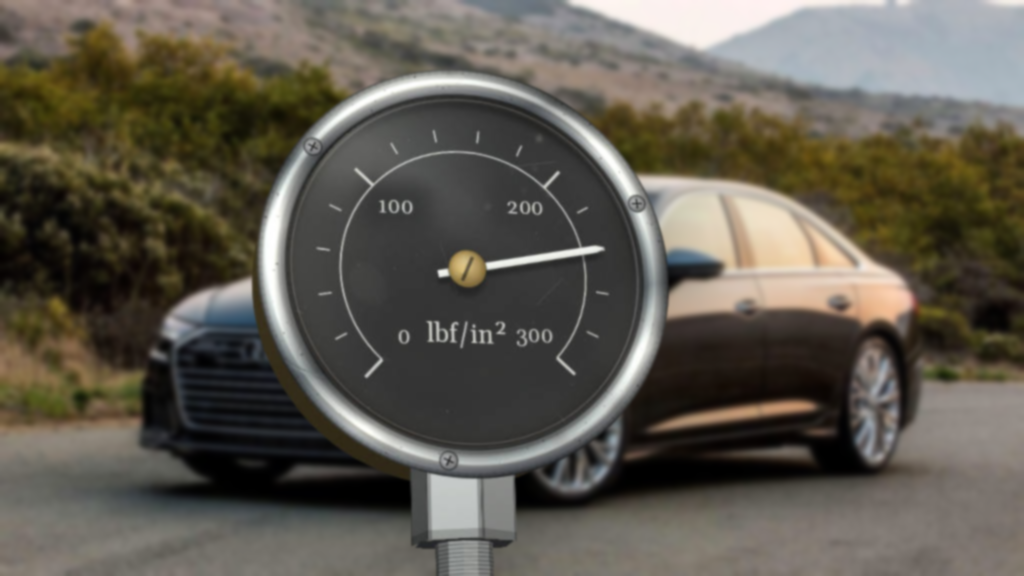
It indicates 240 psi
